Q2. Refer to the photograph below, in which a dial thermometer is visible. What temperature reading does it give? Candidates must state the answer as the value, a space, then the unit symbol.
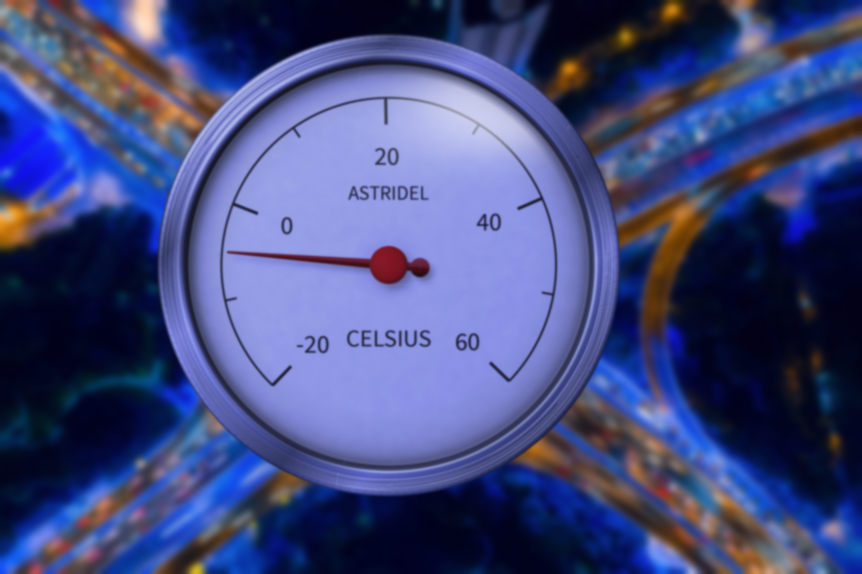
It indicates -5 °C
